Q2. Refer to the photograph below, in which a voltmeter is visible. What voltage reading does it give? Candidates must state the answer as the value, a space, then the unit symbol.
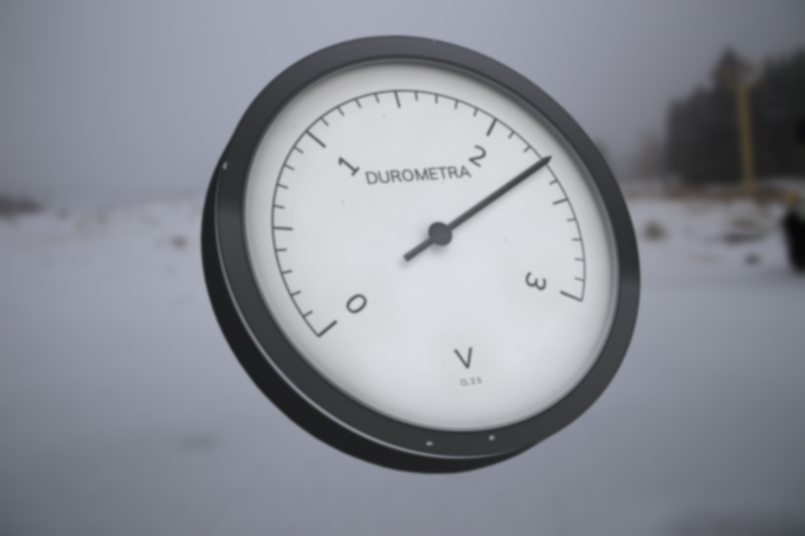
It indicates 2.3 V
